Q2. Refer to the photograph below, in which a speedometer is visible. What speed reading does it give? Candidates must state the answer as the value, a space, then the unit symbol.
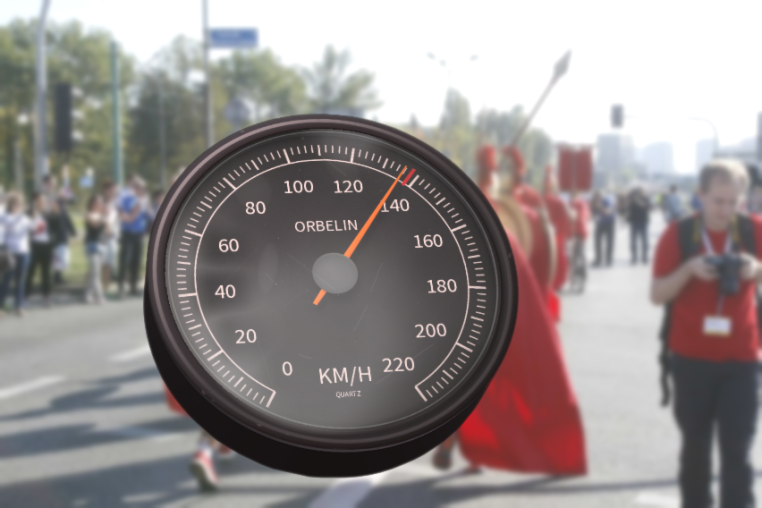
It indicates 136 km/h
